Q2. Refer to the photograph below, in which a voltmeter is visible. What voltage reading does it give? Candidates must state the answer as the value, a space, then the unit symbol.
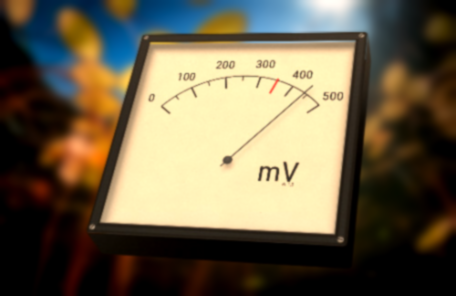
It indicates 450 mV
